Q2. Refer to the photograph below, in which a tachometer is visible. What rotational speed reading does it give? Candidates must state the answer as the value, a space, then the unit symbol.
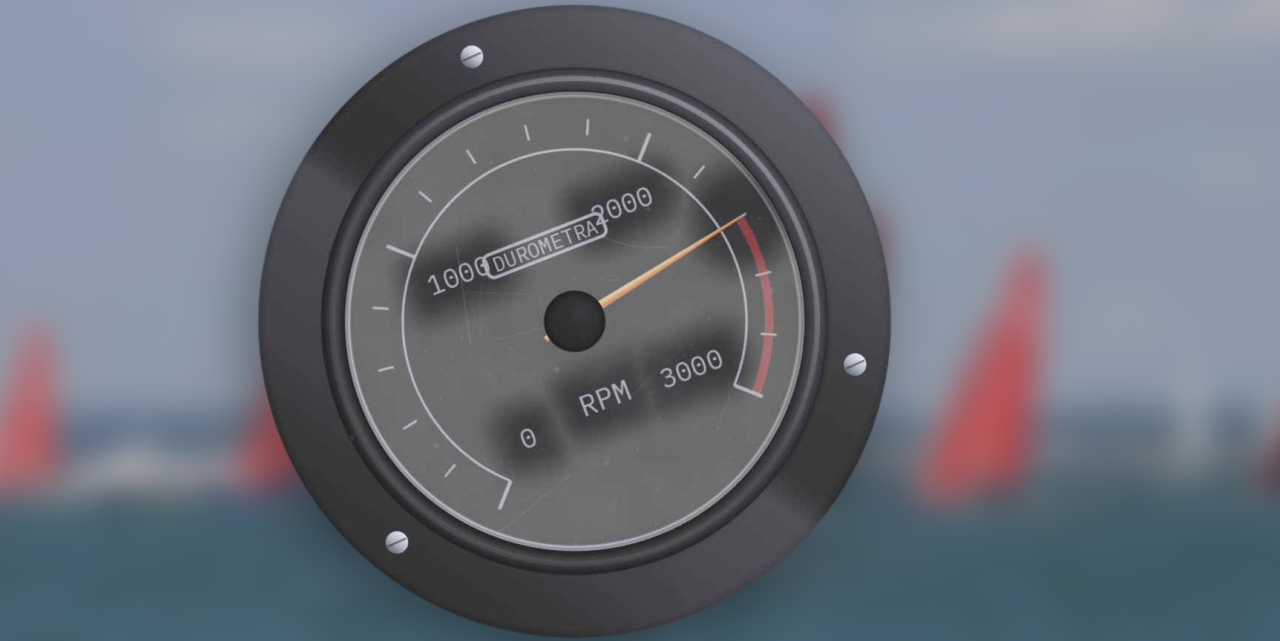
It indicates 2400 rpm
